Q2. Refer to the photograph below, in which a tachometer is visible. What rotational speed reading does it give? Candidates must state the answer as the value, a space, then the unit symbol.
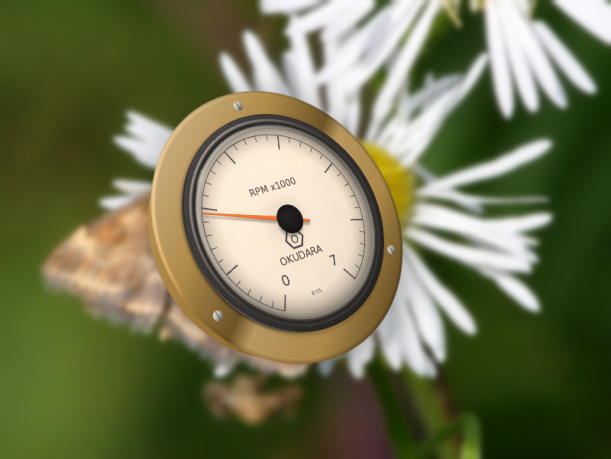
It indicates 1900 rpm
